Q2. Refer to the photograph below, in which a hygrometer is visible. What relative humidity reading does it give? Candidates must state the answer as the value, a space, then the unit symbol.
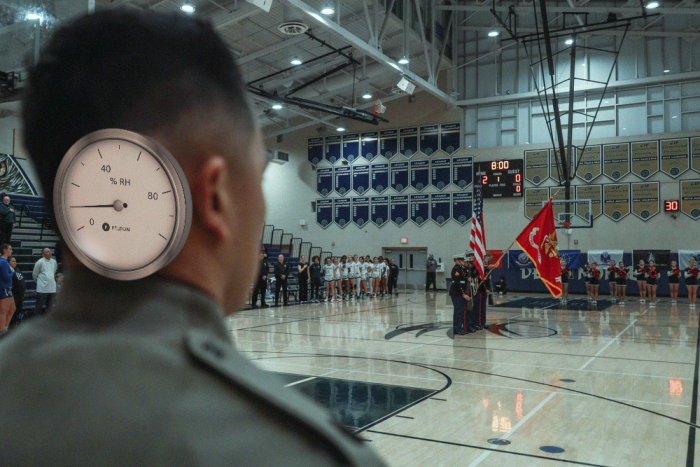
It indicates 10 %
